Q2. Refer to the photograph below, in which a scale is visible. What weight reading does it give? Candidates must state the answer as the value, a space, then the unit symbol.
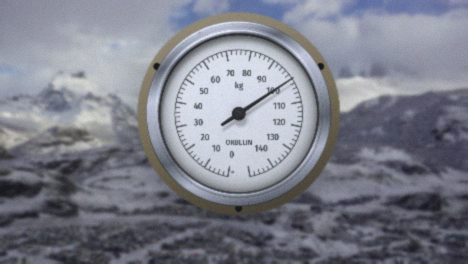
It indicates 100 kg
